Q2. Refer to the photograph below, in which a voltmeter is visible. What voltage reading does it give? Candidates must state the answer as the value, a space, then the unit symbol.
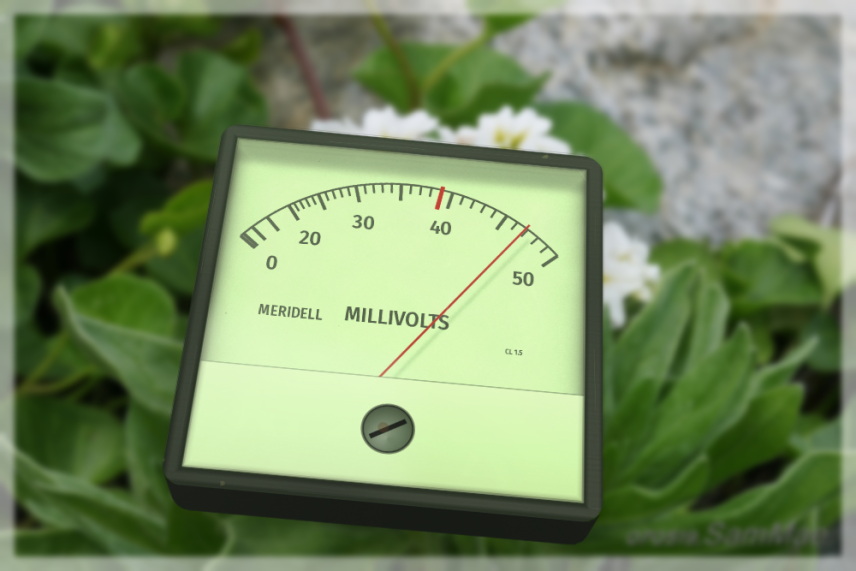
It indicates 47 mV
